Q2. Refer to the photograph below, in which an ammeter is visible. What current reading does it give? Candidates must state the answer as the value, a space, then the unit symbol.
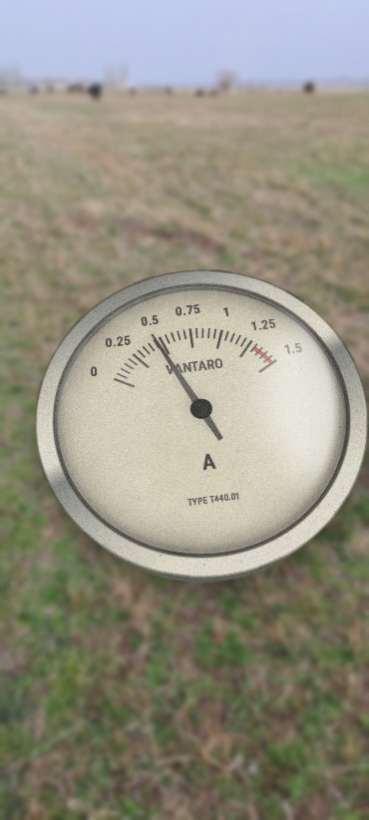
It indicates 0.45 A
